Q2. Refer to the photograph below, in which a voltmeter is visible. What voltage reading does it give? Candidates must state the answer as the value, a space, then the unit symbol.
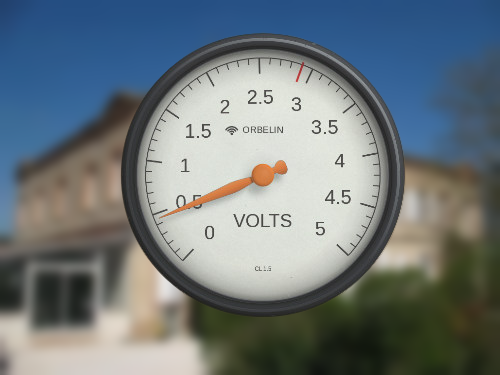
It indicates 0.45 V
